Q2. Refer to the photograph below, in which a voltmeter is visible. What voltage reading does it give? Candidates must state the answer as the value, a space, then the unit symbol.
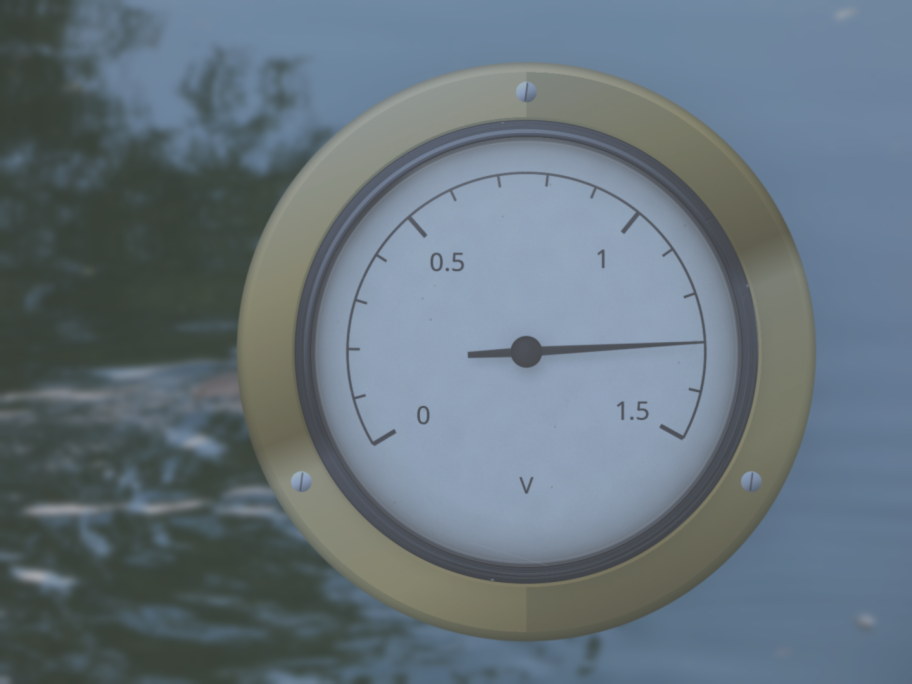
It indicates 1.3 V
